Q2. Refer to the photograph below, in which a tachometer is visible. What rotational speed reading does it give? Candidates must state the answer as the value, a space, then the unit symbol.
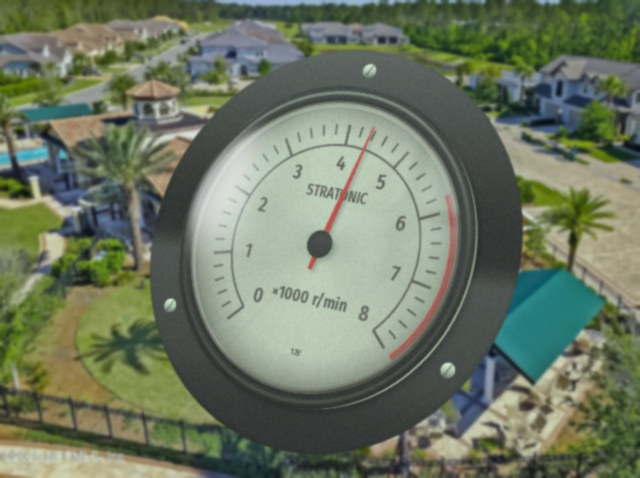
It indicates 4400 rpm
